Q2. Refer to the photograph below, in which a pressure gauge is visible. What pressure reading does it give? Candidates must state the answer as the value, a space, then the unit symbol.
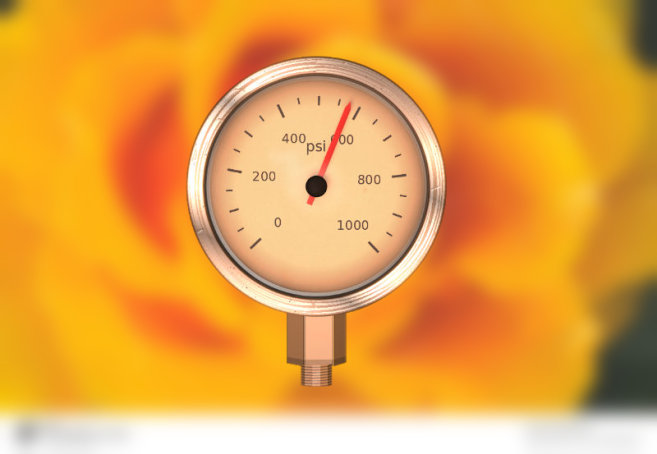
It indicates 575 psi
